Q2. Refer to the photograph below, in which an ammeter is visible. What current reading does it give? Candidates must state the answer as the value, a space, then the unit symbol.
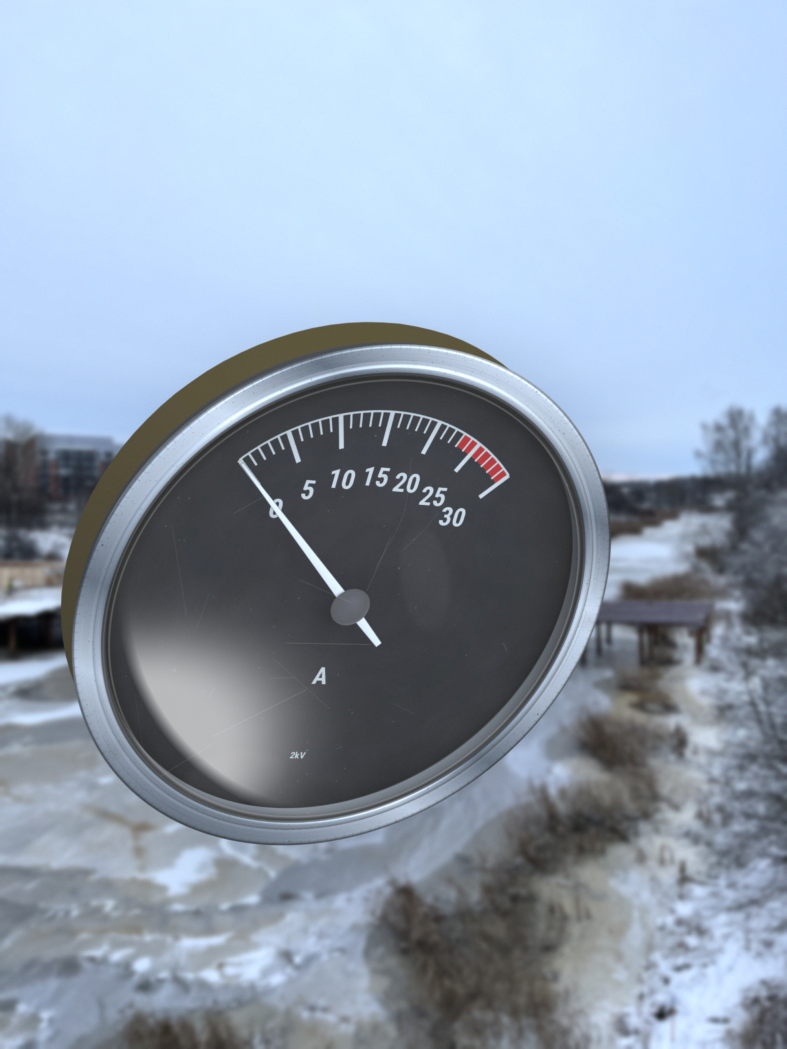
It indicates 0 A
